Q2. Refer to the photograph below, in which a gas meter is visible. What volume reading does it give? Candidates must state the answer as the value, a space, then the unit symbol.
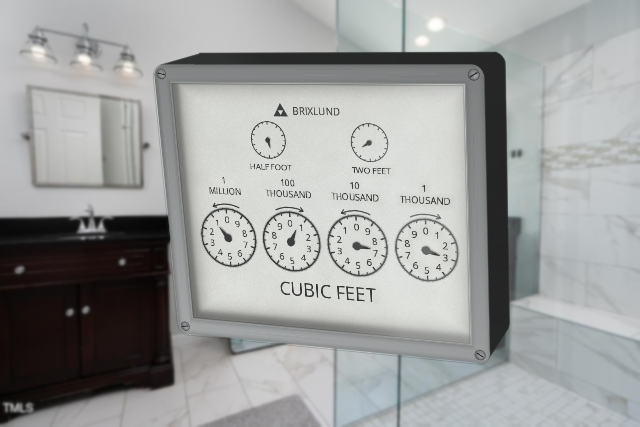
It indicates 107300 ft³
